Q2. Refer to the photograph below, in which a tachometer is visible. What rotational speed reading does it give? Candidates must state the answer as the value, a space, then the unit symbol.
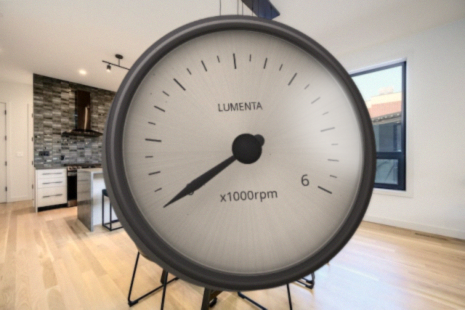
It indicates 0 rpm
